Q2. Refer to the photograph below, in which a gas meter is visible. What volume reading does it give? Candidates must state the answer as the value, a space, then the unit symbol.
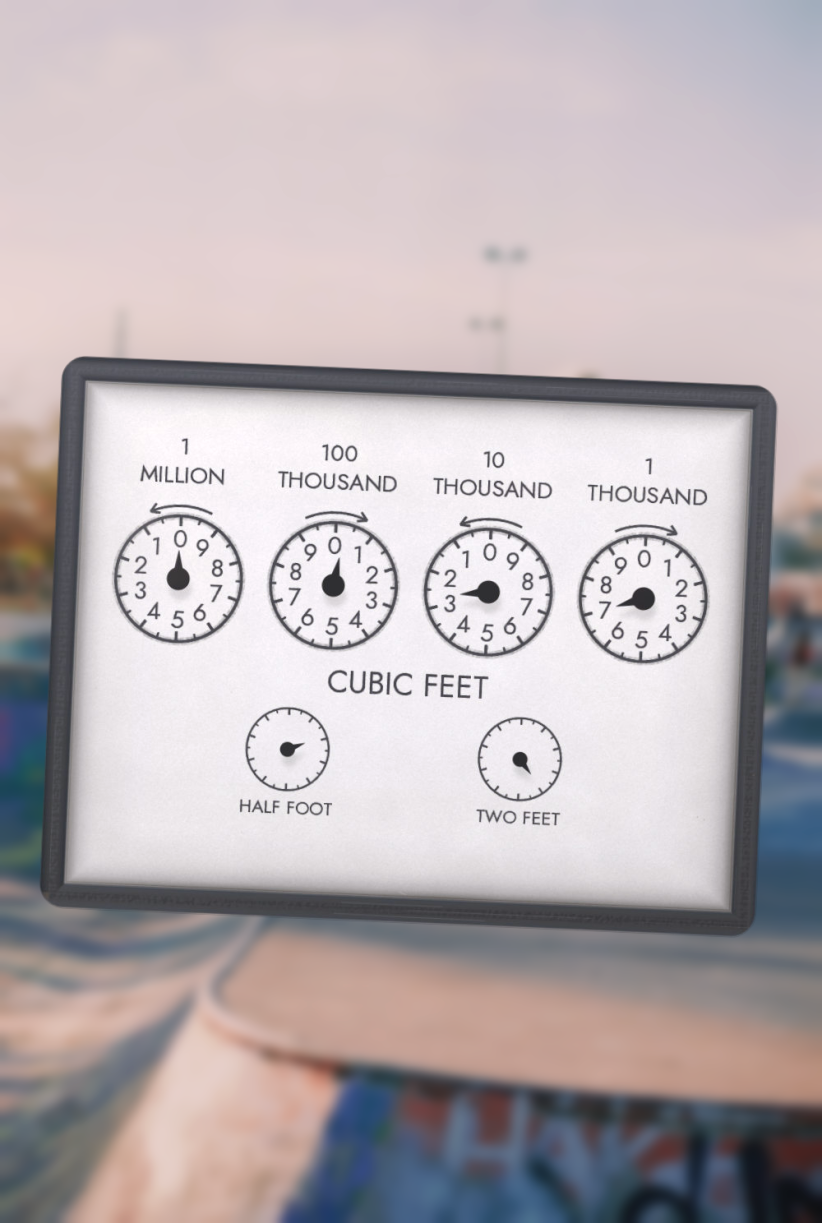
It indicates 2700 ft³
